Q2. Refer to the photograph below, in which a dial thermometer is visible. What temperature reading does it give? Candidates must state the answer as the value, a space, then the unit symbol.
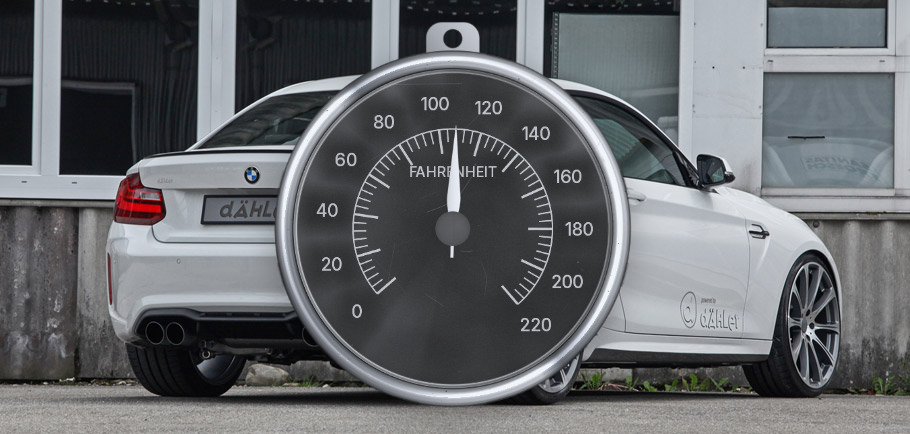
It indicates 108 °F
